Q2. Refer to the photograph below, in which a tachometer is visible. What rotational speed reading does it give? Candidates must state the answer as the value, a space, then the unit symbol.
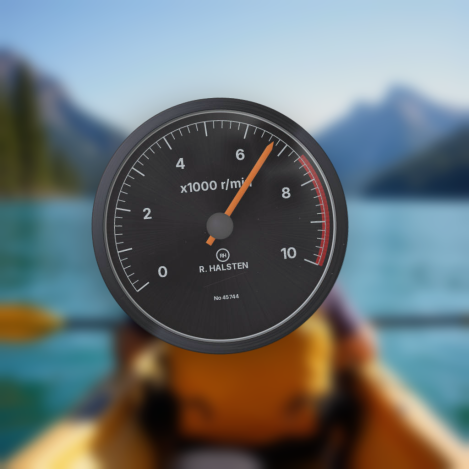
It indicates 6700 rpm
